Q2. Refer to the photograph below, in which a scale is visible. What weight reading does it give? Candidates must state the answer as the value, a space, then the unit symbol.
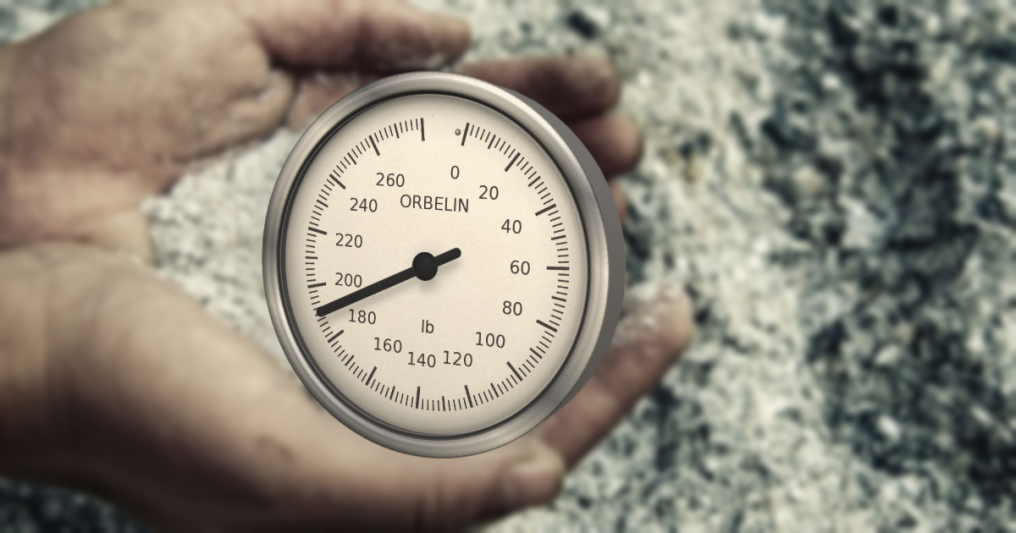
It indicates 190 lb
